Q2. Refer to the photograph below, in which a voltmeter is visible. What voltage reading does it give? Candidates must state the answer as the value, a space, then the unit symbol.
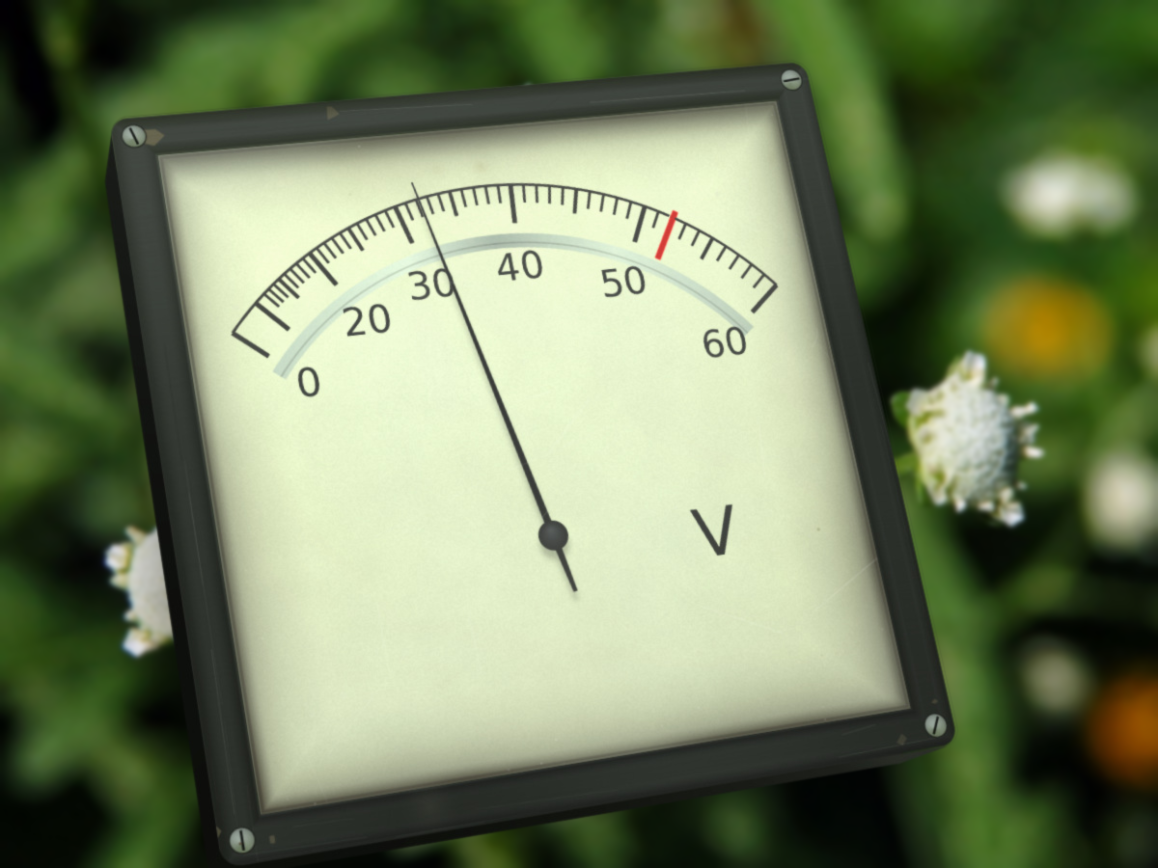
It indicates 32 V
